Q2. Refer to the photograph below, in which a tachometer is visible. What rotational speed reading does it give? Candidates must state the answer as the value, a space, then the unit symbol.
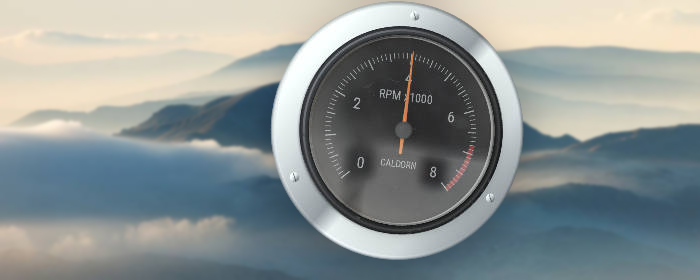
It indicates 4000 rpm
